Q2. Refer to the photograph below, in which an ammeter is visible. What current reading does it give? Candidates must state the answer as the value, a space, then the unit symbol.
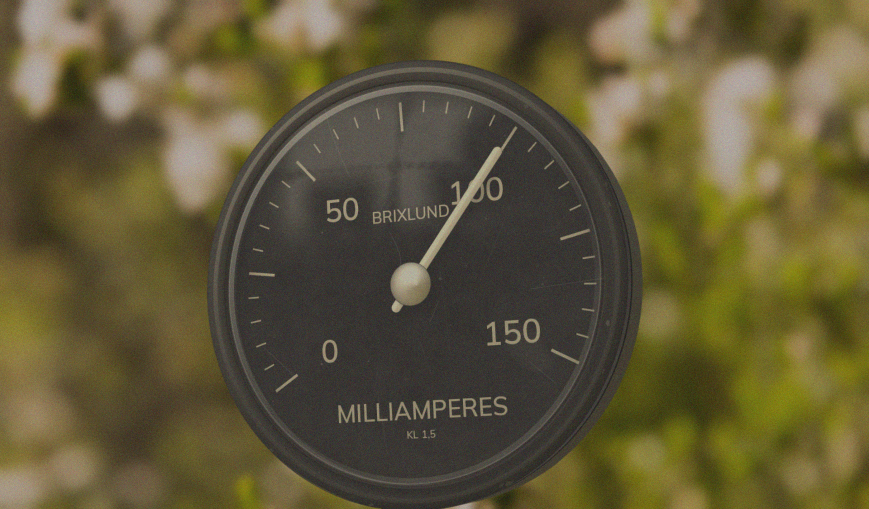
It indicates 100 mA
